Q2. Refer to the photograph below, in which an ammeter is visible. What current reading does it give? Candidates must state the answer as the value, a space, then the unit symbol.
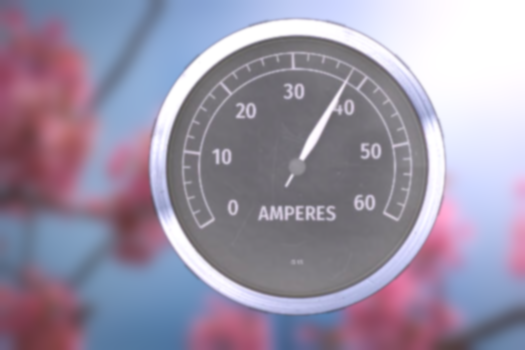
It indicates 38 A
